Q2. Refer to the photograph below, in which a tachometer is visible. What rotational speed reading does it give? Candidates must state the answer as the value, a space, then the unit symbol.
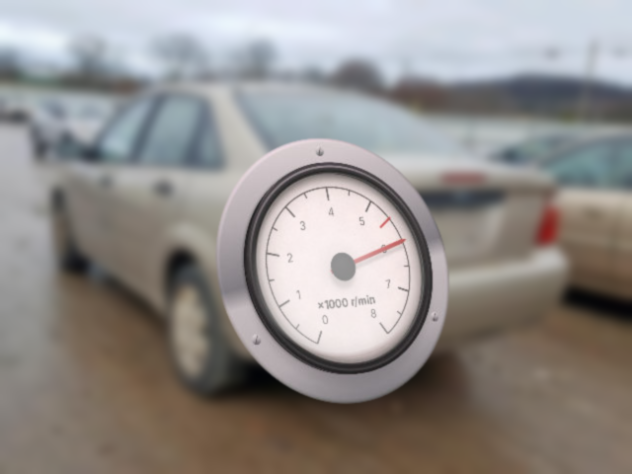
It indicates 6000 rpm
